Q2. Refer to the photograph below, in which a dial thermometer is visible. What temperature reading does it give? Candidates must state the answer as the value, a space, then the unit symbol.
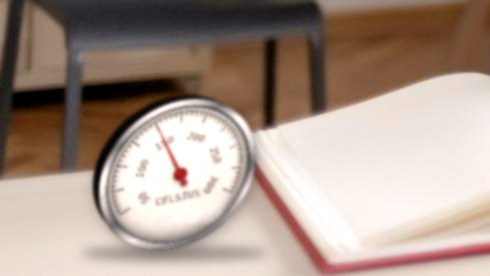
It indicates 150 °C
